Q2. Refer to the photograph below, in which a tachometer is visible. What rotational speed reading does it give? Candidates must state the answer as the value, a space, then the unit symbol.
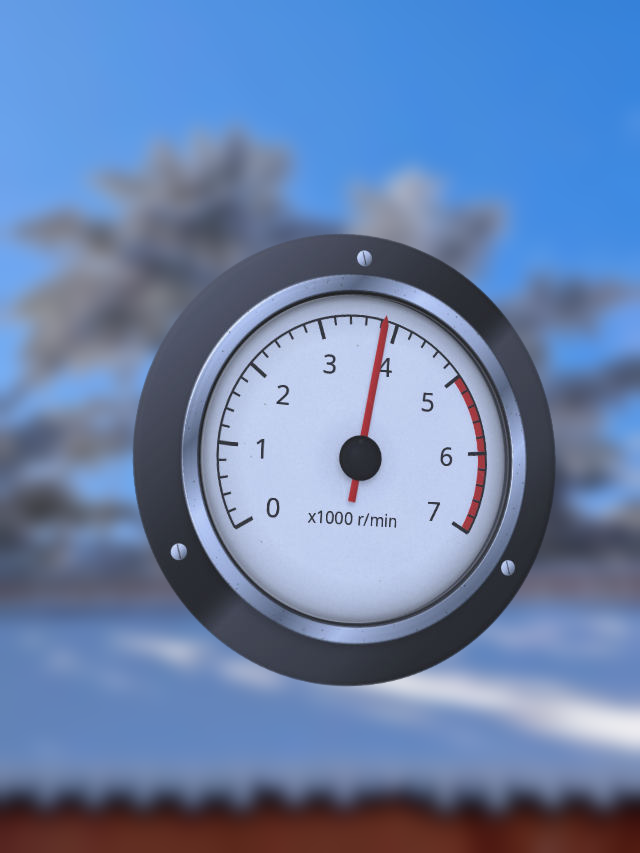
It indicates 3800 rpm
